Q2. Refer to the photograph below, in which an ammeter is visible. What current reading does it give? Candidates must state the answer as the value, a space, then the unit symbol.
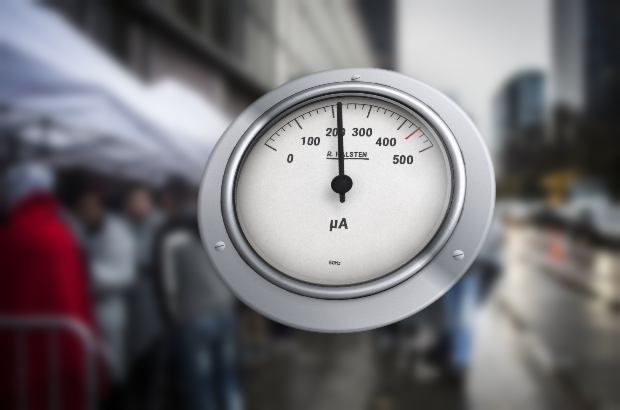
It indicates 220 µA
